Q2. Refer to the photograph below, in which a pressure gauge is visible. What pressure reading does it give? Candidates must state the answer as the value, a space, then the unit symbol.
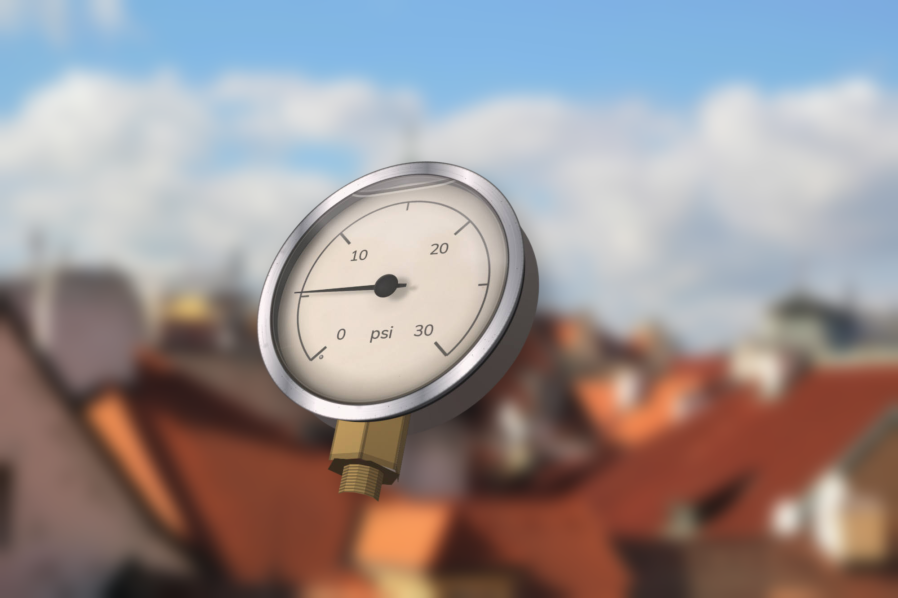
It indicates 5 psi
